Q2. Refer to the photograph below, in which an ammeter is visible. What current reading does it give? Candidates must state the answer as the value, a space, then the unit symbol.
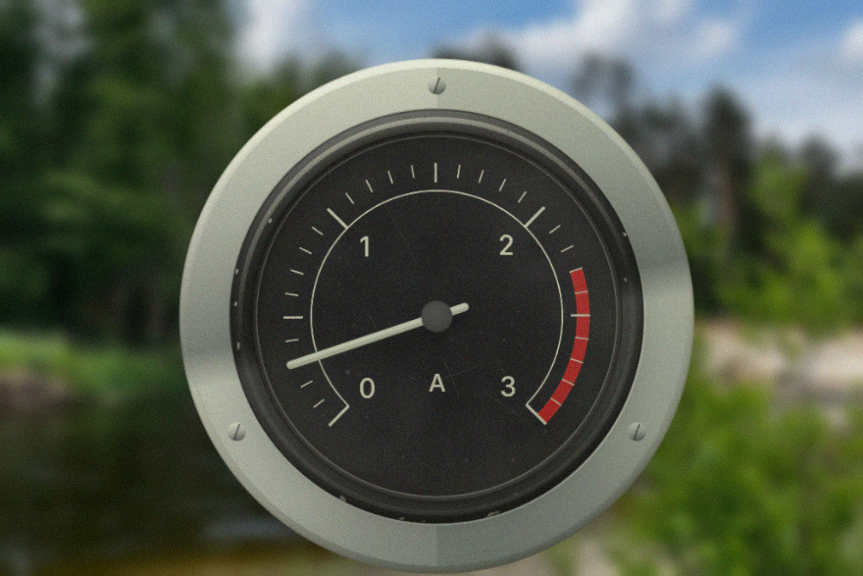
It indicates 0.3 A
